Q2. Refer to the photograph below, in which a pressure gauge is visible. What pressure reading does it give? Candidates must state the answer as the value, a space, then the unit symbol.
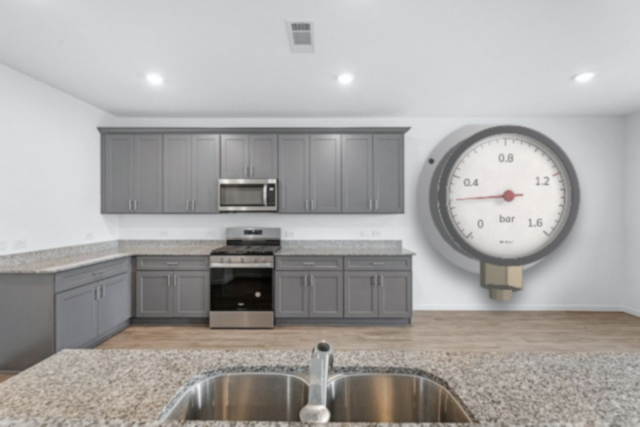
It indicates 0.25 bar
